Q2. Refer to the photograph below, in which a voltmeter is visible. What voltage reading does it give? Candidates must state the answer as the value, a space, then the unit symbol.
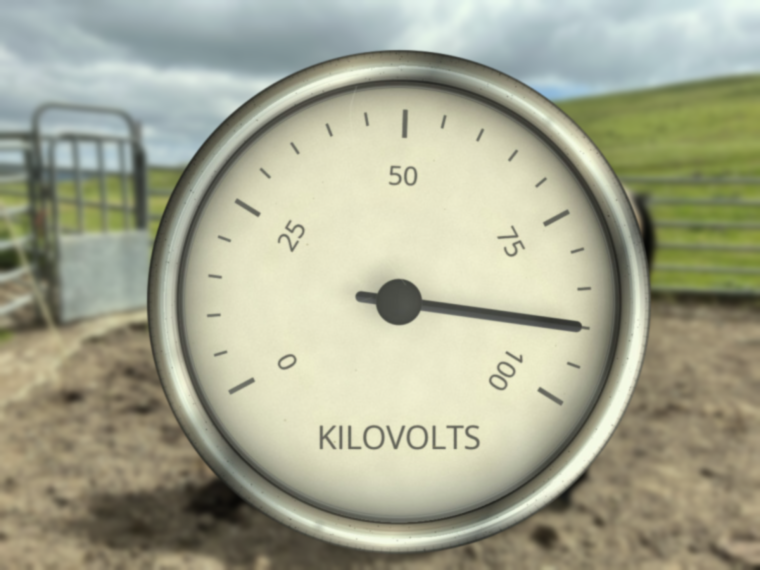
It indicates 90 kV
